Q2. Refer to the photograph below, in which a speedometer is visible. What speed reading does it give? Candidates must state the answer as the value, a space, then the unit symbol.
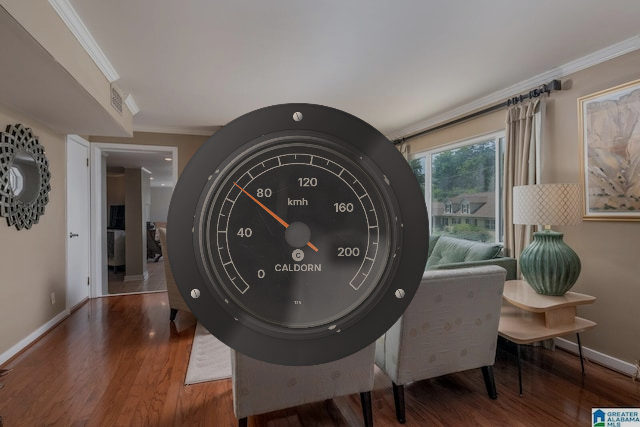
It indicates 70 km/h
